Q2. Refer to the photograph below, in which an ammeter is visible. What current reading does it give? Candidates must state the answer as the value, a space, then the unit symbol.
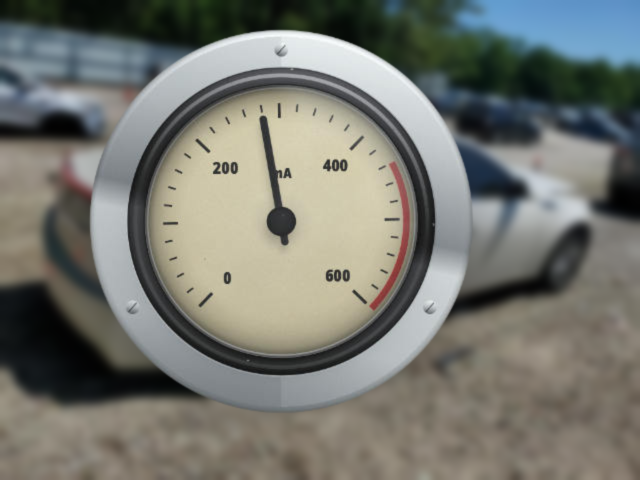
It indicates 280 mA
